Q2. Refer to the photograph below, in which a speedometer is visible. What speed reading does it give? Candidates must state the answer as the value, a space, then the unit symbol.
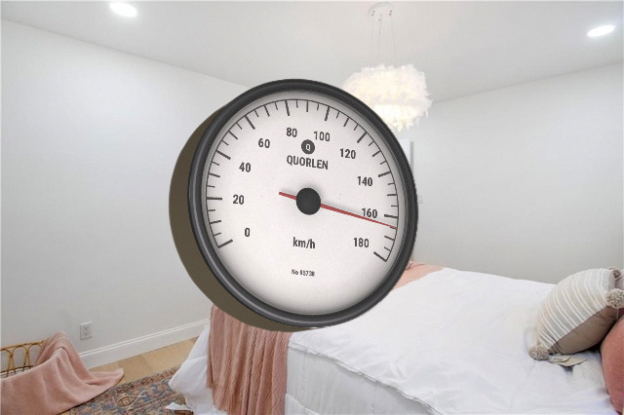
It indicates 165 km/h
